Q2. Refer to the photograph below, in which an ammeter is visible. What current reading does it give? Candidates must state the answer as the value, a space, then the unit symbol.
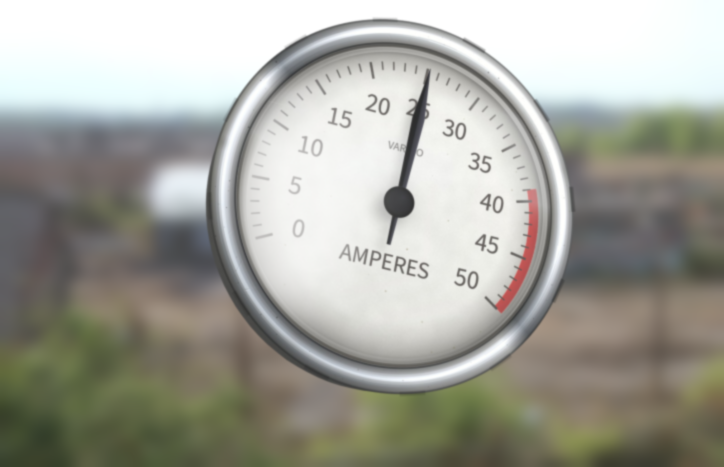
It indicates 25 A
